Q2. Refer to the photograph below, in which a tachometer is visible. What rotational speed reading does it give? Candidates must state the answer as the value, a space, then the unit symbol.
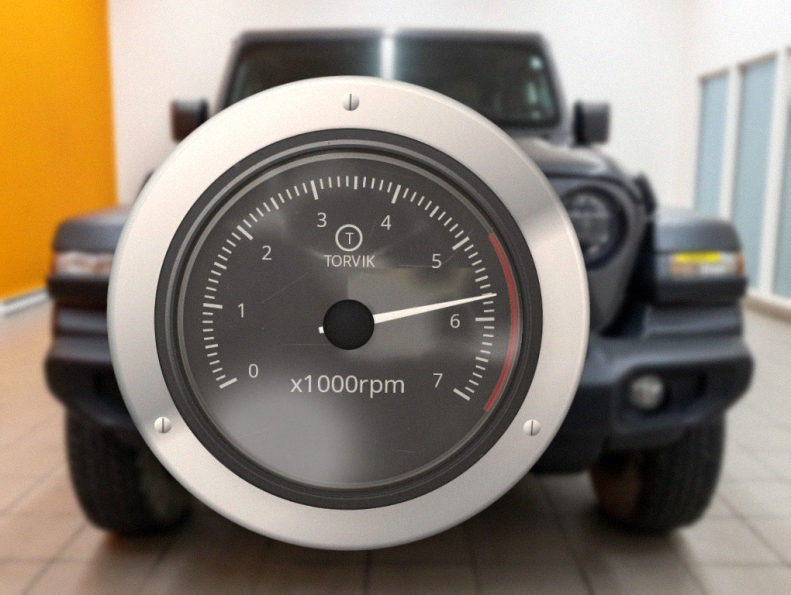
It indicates 5700 rpm
